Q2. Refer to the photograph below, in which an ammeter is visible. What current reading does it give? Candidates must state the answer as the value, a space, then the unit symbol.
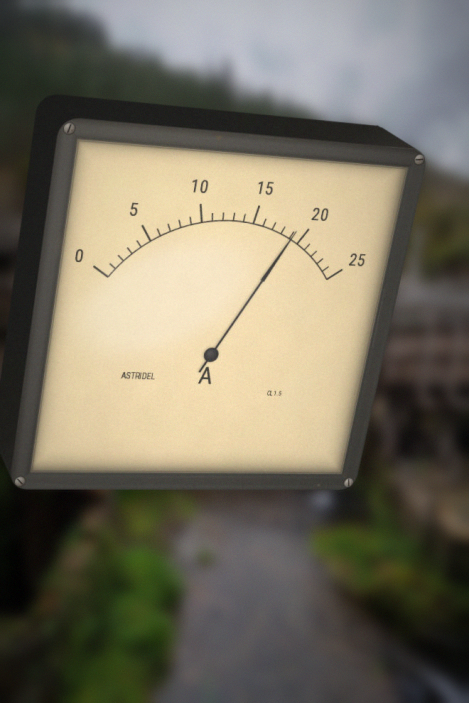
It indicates 19 A
